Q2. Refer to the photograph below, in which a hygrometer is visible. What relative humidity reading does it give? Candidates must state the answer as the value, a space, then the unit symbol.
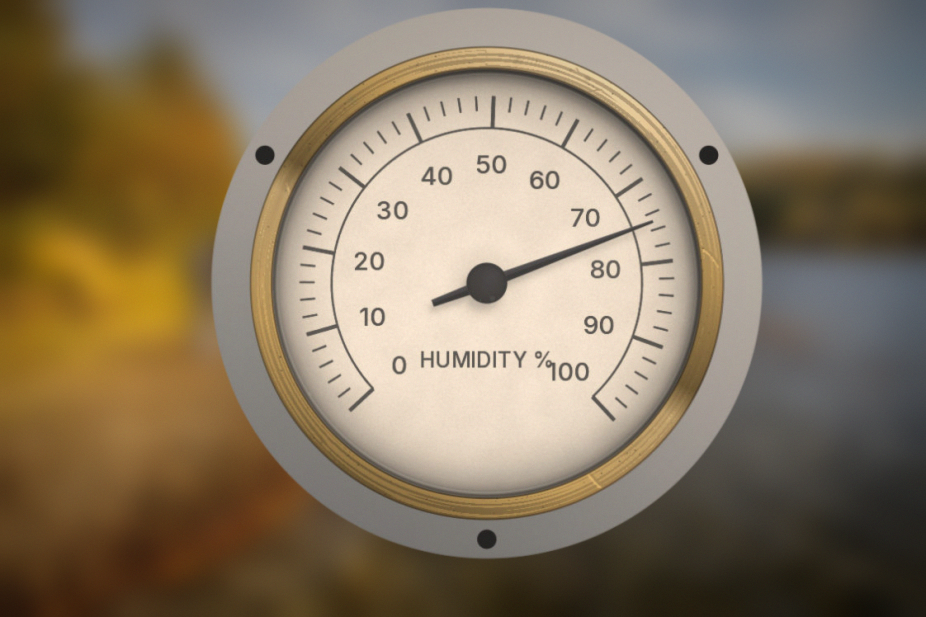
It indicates 75 %
